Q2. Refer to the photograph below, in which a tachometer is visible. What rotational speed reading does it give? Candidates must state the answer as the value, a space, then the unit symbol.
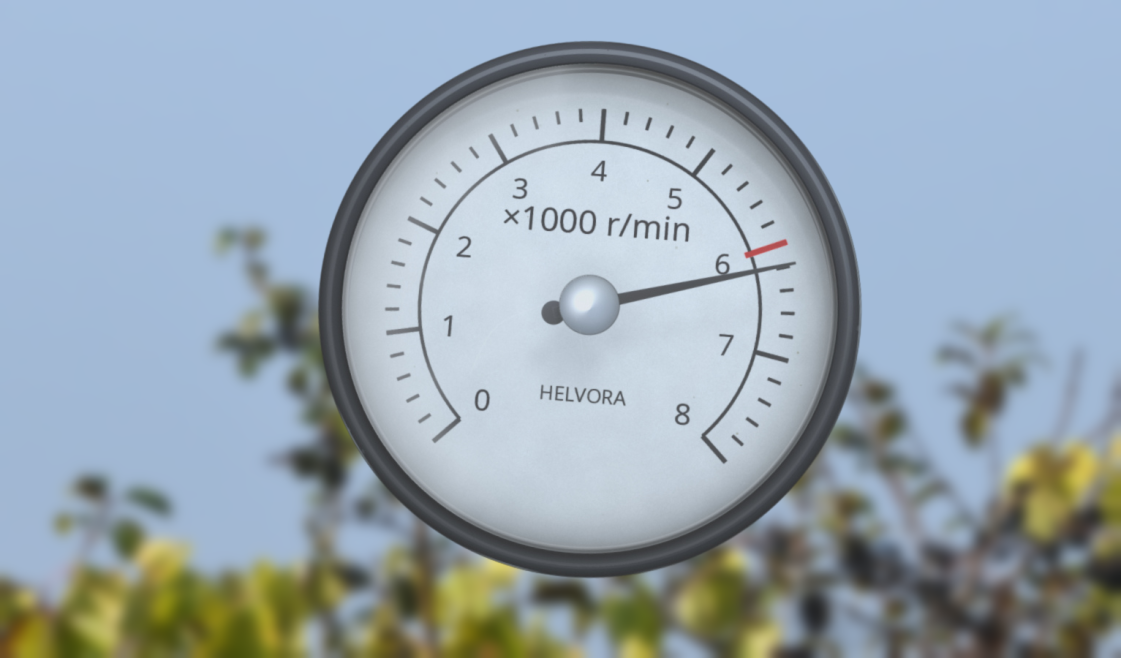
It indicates 6200 rpm
